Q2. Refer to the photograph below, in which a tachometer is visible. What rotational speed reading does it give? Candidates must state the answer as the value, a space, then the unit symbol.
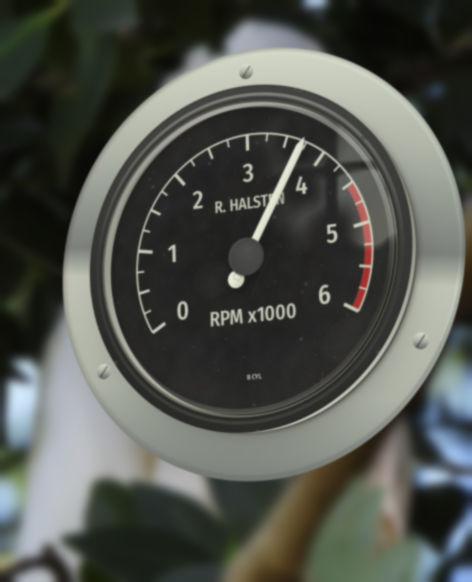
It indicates 3750 rpm
